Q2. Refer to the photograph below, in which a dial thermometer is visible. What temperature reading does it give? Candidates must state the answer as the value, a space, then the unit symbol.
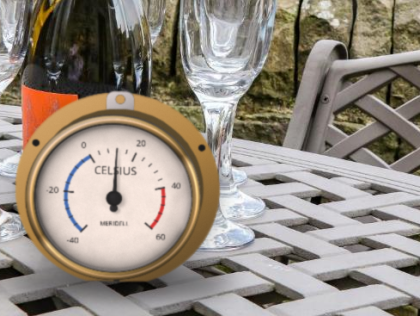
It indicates 12 °C
